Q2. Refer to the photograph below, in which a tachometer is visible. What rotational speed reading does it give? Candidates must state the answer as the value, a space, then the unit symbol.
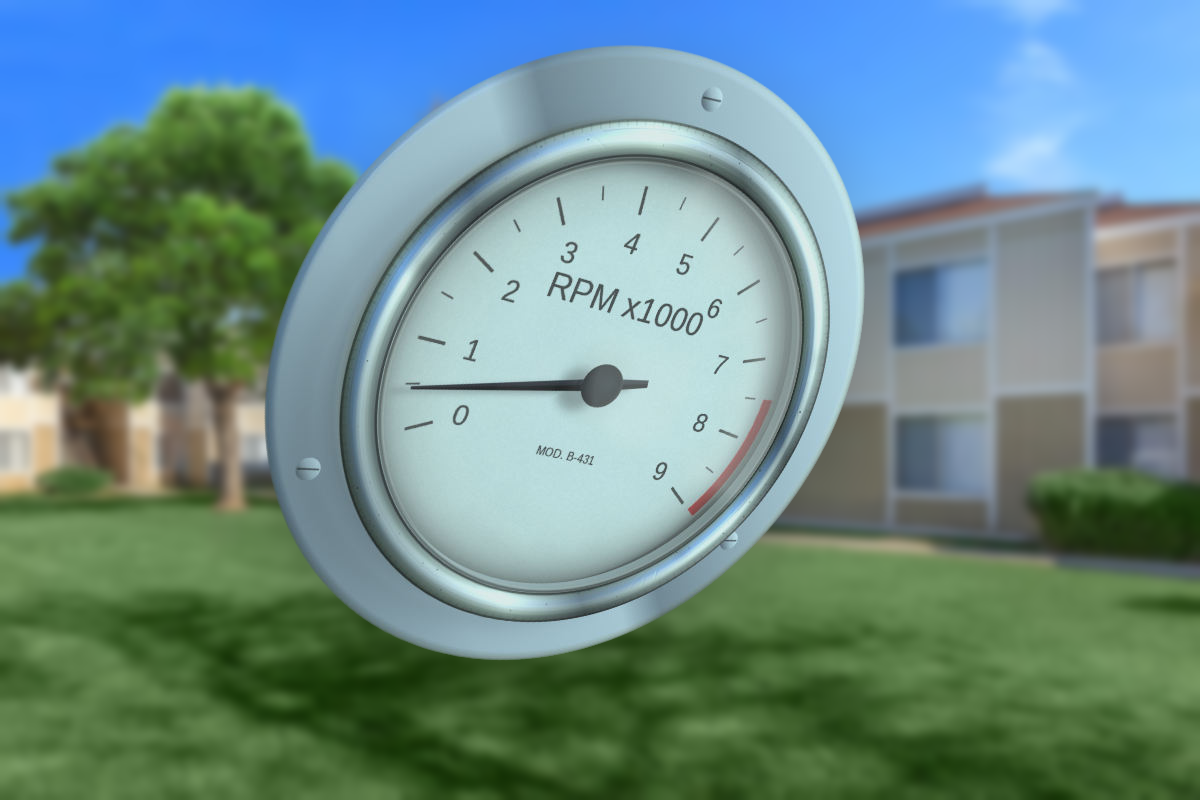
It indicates 500 rpm
